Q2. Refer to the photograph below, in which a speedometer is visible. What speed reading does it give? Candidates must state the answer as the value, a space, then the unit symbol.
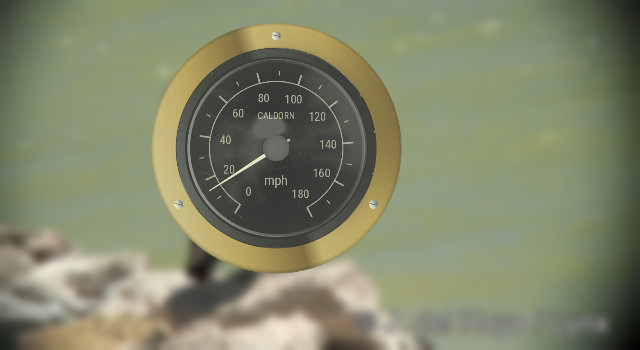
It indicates 15 mph
